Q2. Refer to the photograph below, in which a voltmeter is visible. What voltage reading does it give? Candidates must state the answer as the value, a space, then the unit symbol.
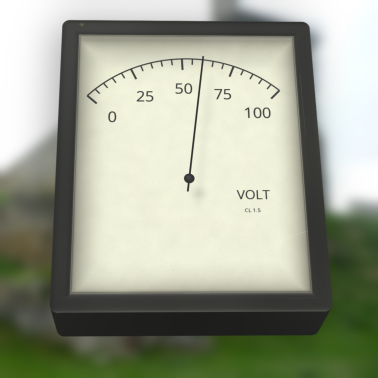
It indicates 60 V
